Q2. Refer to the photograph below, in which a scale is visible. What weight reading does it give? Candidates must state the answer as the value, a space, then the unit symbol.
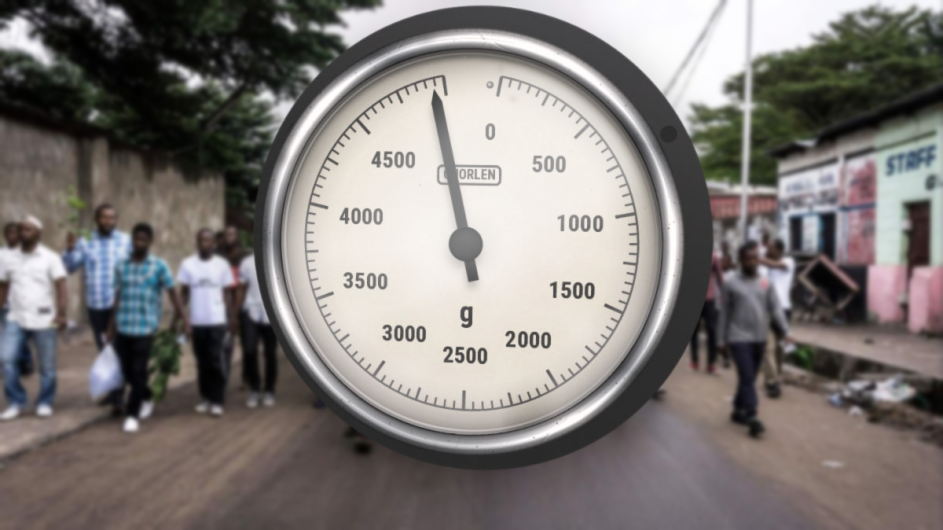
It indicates 4950 g
